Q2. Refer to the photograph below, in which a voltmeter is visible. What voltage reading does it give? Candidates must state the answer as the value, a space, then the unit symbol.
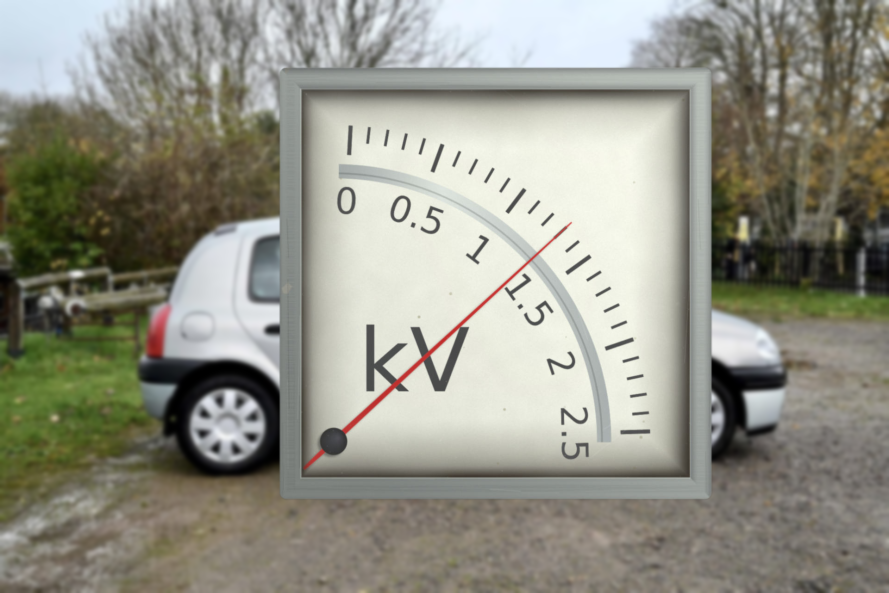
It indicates 1.3 kV
